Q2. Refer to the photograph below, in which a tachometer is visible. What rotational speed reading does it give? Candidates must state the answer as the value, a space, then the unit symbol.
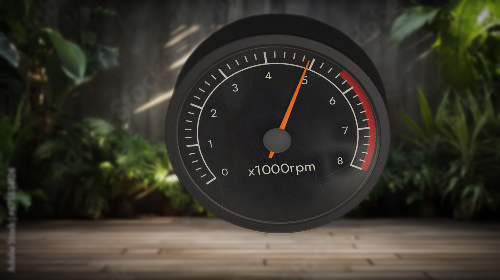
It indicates 4900 rpm
